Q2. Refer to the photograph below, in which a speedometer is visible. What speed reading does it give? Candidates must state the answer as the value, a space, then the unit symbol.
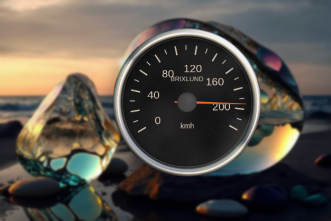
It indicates 195 km/h
